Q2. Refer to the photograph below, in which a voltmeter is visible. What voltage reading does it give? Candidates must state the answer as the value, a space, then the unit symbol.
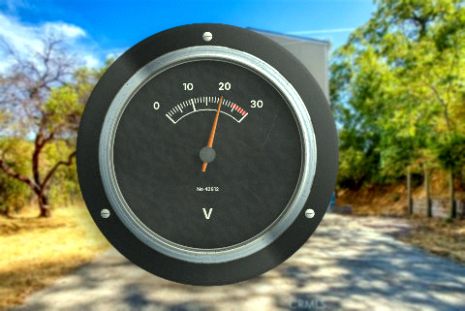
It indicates 20 V
